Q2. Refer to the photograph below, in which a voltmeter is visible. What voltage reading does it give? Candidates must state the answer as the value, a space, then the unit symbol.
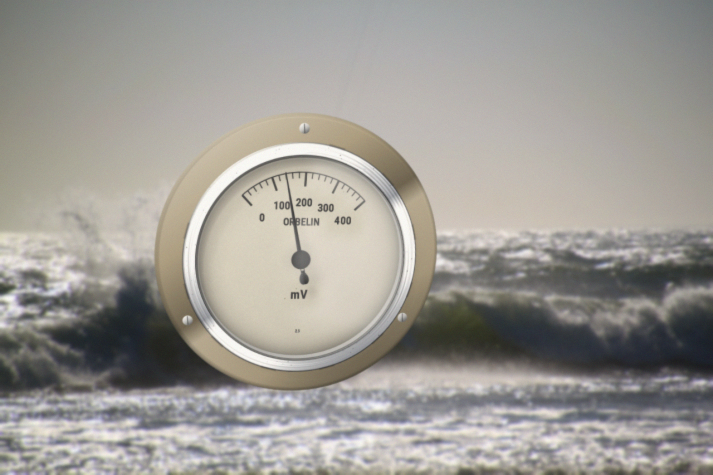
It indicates 140 mV
